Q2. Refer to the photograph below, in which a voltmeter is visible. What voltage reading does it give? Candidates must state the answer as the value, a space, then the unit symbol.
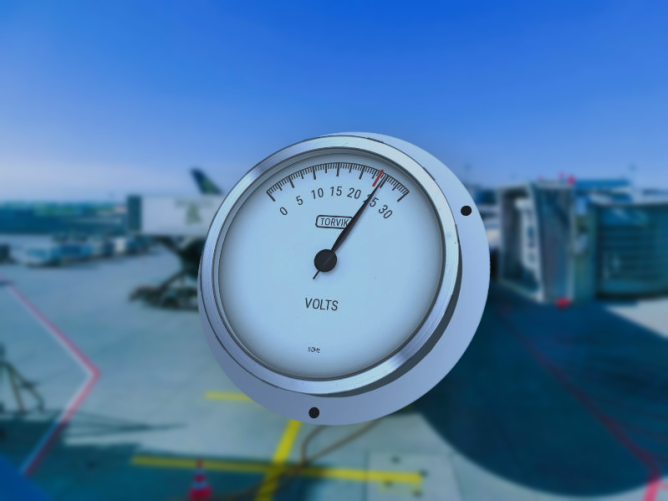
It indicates 25 V
